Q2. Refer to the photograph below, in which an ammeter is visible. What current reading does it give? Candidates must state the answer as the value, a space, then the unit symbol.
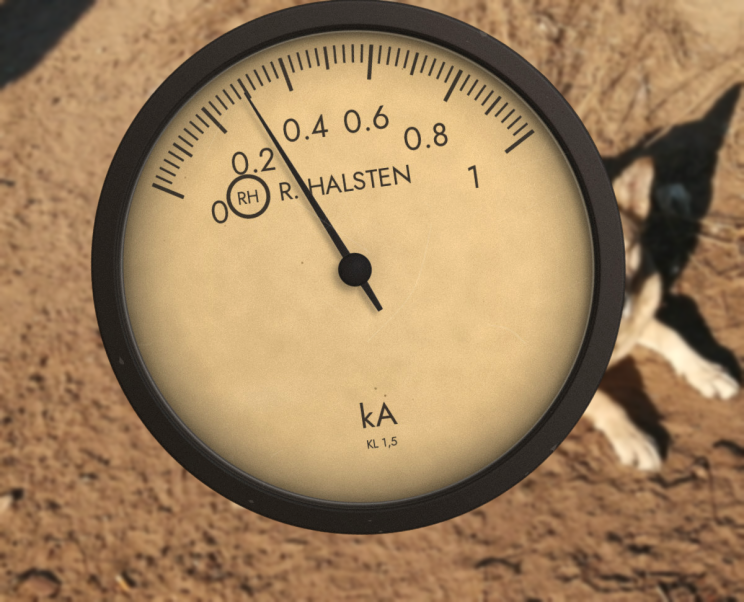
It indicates 0.3 kA
